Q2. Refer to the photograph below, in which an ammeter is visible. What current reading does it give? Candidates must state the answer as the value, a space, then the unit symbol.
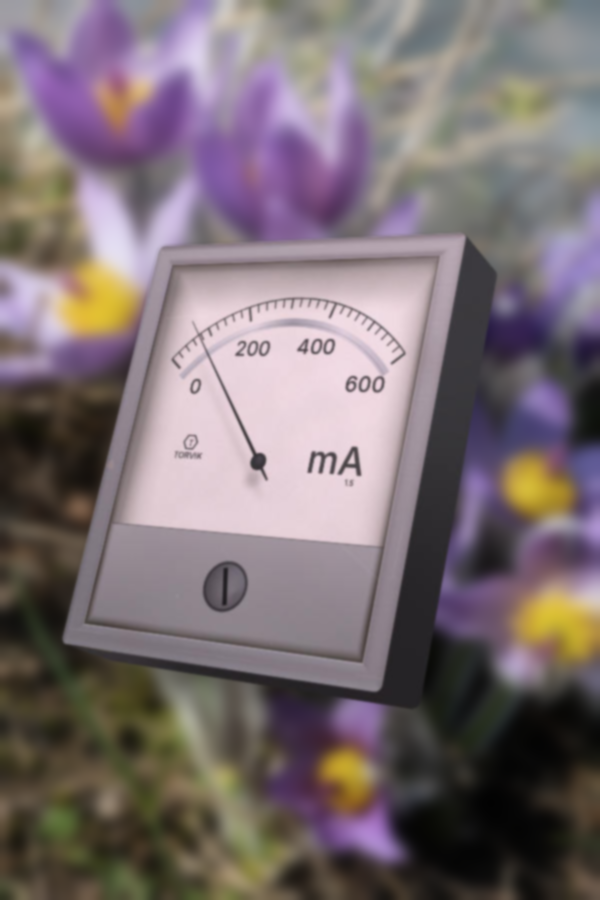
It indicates 80 mA
